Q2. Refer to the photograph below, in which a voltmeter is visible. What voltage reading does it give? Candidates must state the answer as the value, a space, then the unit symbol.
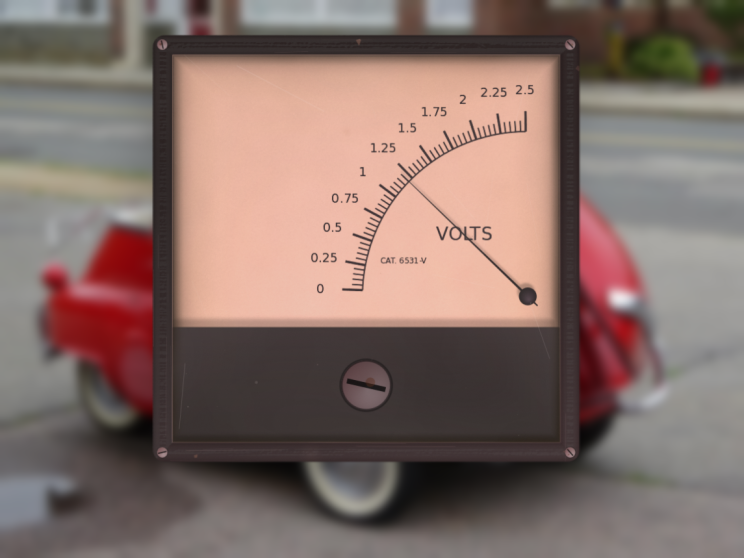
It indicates 1.2 V
